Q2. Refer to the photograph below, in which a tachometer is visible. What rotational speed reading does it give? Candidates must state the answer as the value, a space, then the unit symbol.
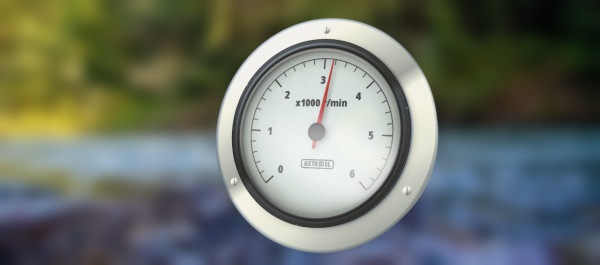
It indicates 3200 rpm
